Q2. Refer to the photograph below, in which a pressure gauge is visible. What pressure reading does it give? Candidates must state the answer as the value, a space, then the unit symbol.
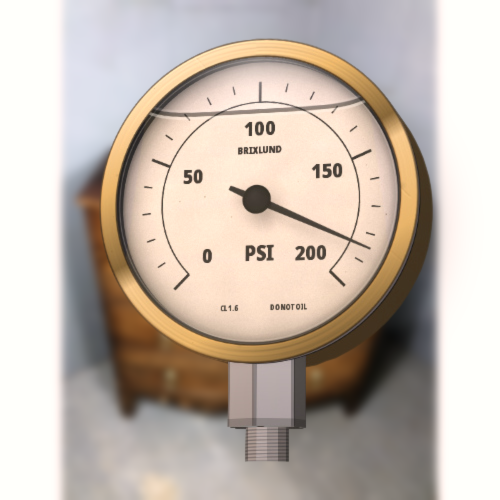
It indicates 185 psi
